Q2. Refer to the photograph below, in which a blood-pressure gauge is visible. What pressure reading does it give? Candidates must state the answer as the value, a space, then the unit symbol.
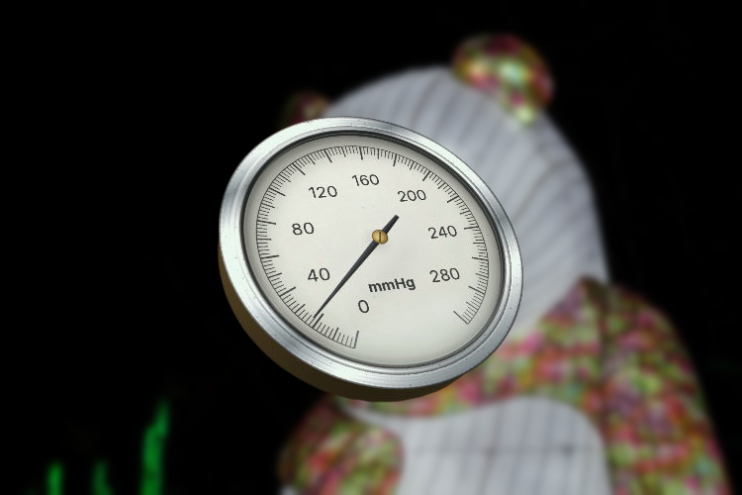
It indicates 22 mmHg
